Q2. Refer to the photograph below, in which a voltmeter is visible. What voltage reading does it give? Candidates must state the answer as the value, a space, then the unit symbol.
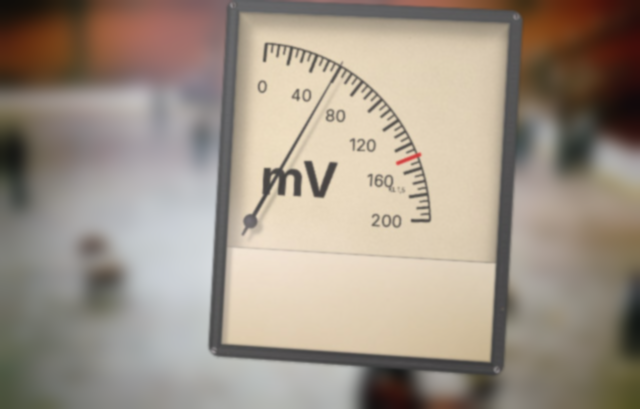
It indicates 60 mV
